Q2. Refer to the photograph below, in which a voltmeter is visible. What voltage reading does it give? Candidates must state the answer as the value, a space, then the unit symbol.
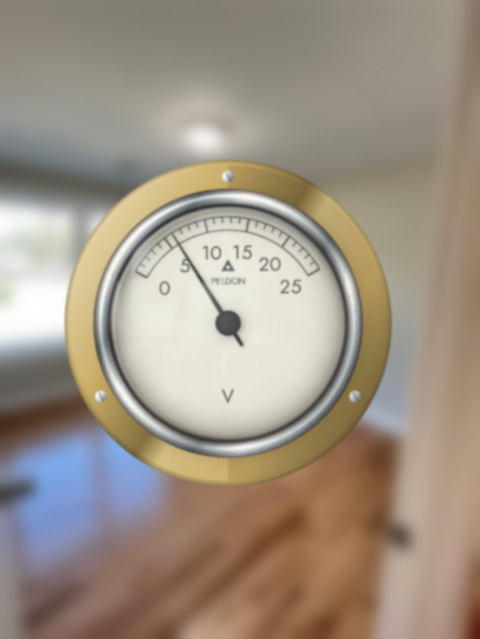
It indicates 6 V
